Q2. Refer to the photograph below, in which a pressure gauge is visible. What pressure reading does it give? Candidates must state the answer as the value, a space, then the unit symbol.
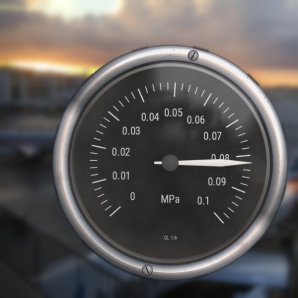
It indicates 0.082 MPa
